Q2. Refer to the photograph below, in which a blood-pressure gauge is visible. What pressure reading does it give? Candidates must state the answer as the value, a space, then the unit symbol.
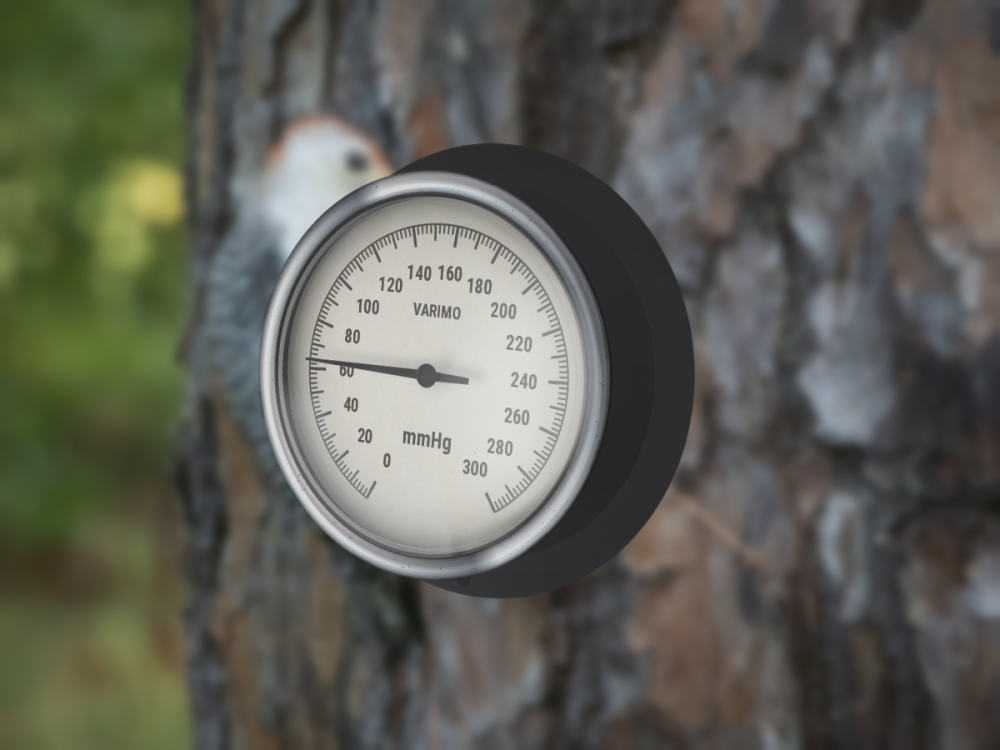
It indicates 64 mmHg
